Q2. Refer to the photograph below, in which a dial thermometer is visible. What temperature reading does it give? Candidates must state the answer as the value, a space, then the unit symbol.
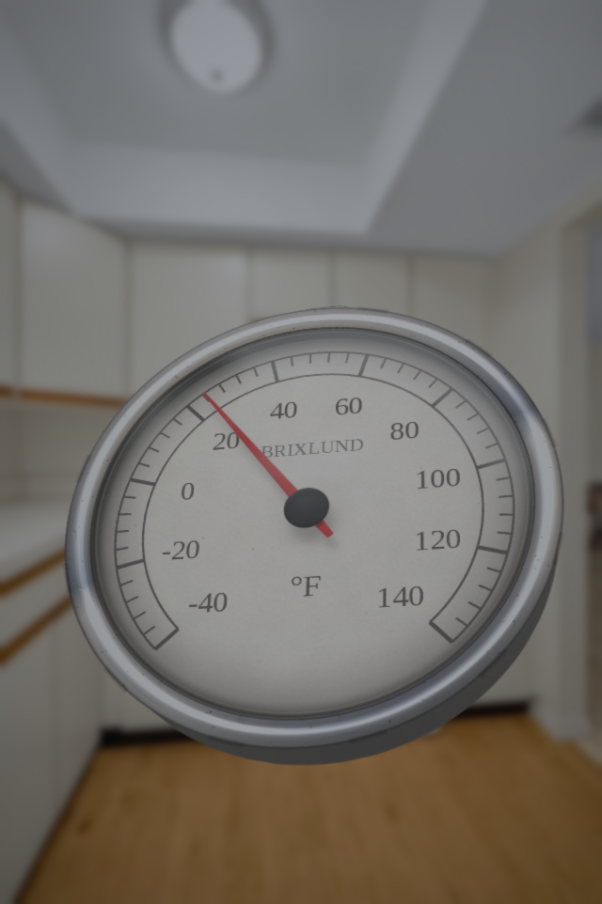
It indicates 24 °F
